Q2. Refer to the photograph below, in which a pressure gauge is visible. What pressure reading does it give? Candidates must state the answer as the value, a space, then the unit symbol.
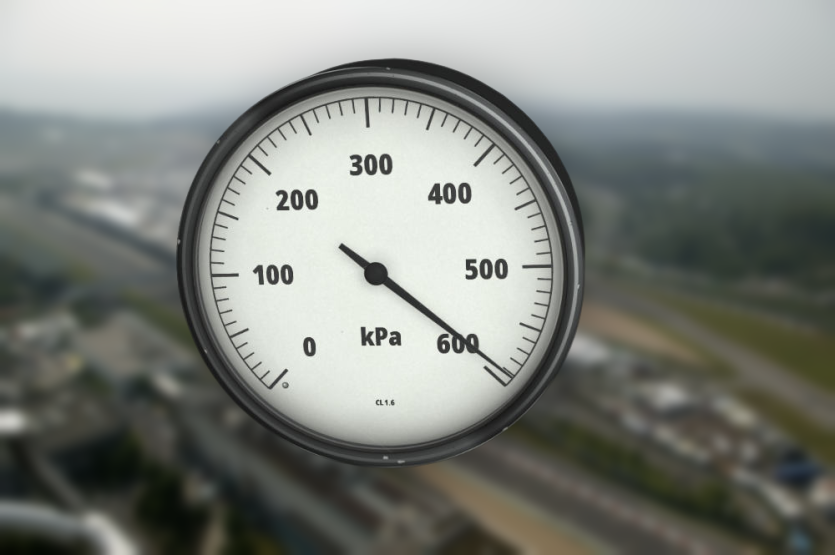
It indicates 590 kPa
